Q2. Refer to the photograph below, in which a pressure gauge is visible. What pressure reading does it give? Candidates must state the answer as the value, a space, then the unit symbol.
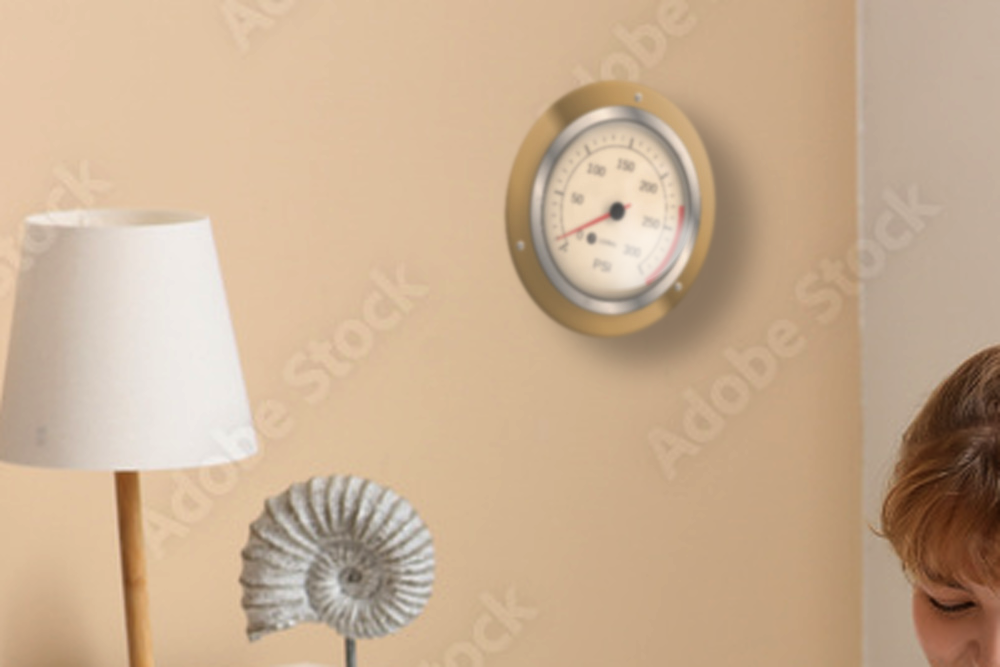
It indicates 10 psi
